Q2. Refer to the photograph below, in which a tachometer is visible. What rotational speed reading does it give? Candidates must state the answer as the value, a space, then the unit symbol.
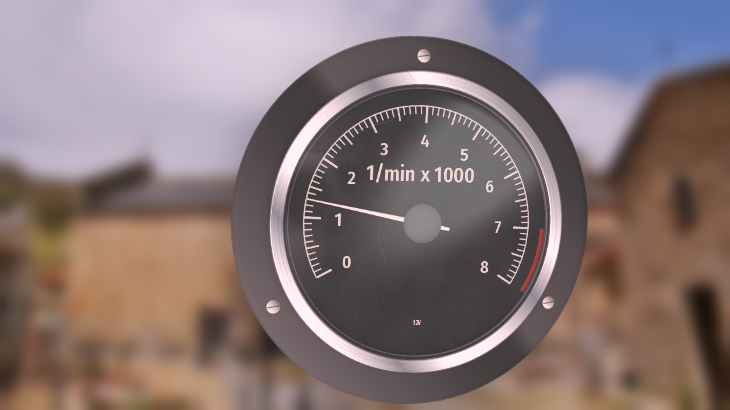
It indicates 1300 rpm
